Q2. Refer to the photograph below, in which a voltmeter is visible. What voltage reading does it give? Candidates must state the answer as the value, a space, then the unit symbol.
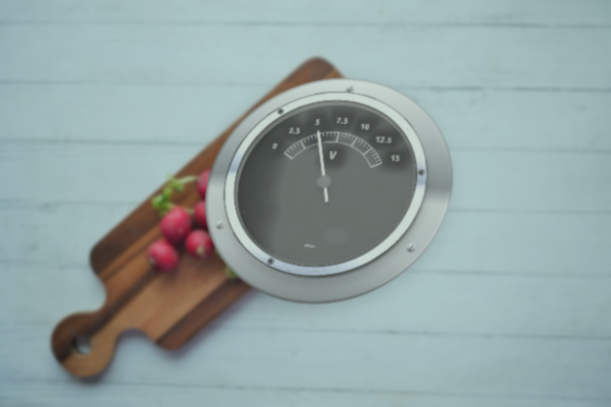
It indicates 5 V
